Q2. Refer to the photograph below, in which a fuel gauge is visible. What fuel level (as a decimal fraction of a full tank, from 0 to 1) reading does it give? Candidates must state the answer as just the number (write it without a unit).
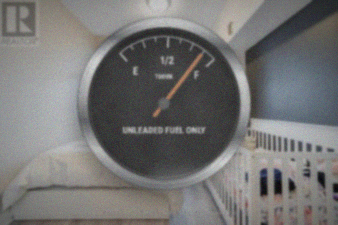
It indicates 0.875
